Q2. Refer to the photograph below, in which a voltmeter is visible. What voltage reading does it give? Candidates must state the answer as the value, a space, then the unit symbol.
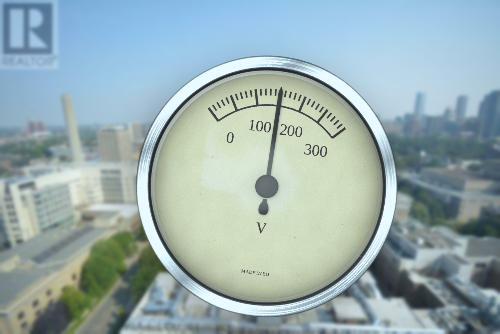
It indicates 150 V
